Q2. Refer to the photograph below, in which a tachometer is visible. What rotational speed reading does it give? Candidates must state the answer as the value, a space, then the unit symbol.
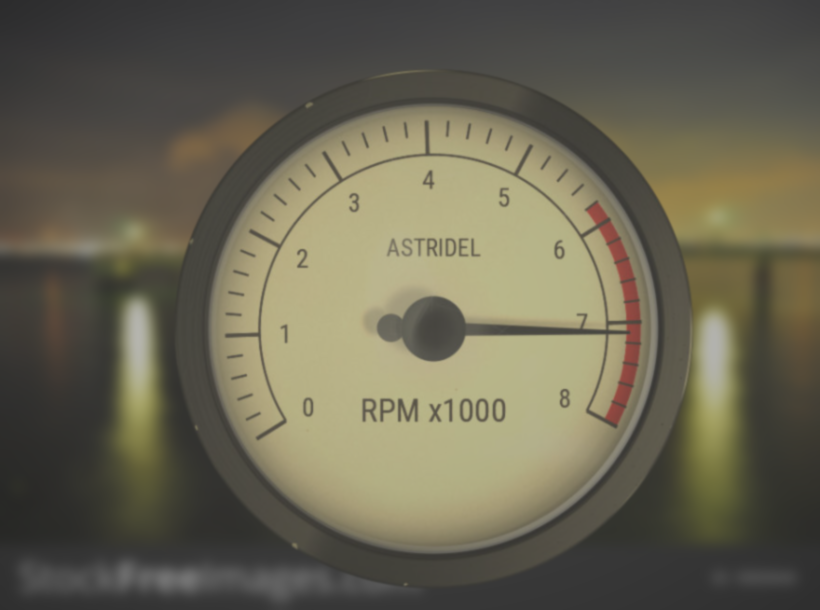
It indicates 7100 rpm
